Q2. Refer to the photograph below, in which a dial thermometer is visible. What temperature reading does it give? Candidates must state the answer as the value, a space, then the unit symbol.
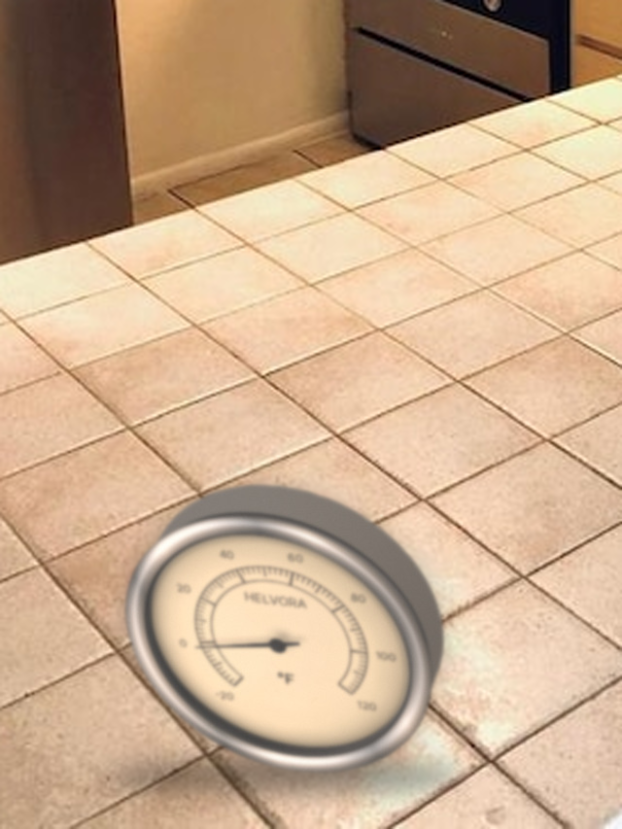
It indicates 0 °F
